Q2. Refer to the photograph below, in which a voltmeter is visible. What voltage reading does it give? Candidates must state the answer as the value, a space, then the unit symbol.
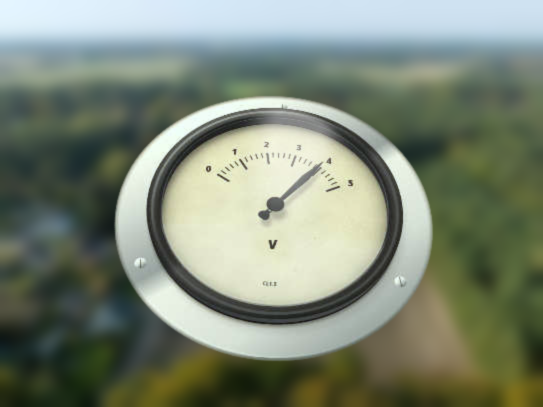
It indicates 4 V
